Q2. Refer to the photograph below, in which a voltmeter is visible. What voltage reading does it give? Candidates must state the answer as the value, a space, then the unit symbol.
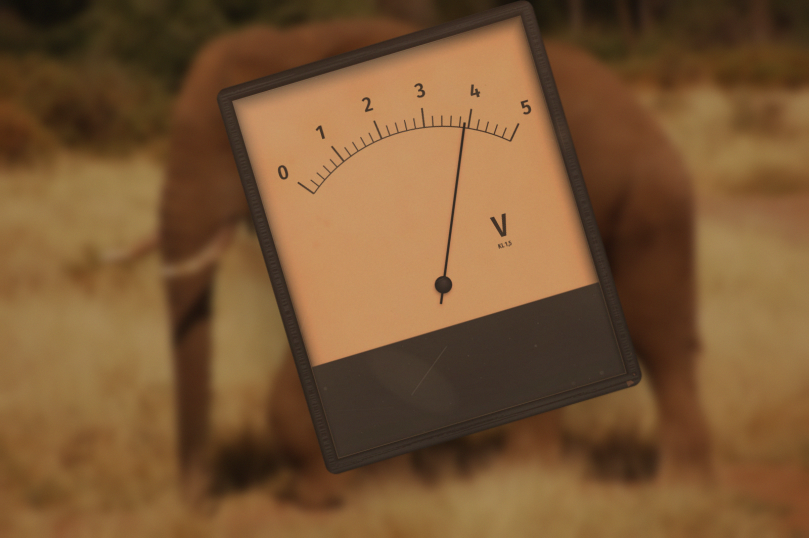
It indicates 3.9 V
